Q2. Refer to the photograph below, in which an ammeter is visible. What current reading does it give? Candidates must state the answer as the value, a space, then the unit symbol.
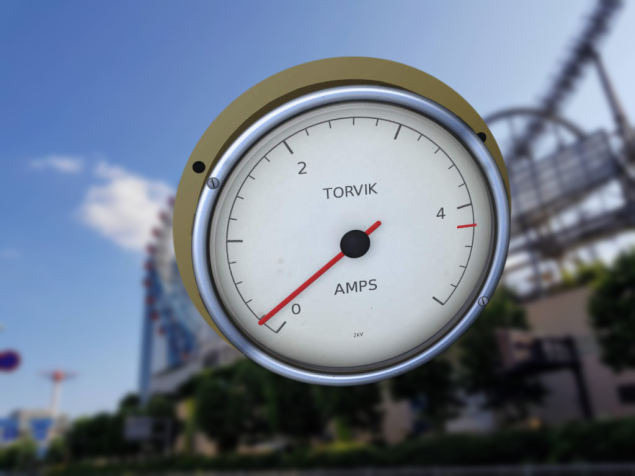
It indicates 0.2 A
